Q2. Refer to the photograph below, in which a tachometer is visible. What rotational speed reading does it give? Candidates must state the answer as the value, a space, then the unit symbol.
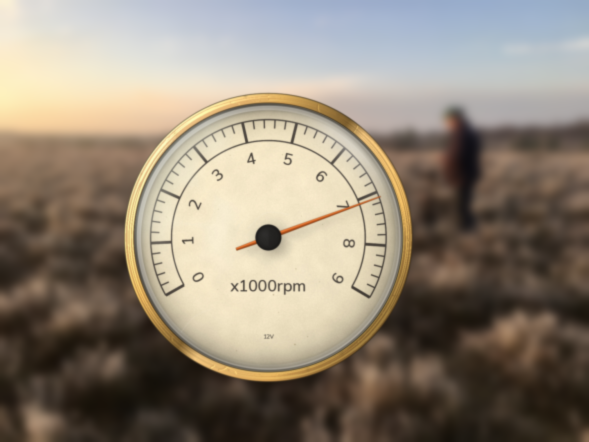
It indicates 7100 rpm
